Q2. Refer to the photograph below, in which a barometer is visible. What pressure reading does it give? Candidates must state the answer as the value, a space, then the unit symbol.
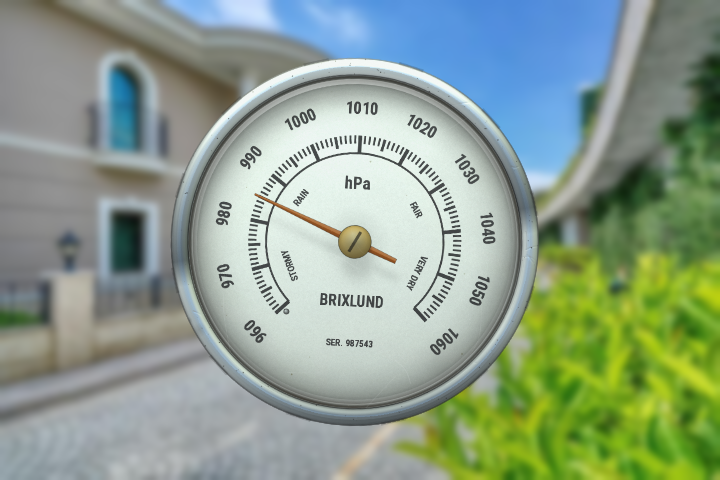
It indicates 985 hPa
